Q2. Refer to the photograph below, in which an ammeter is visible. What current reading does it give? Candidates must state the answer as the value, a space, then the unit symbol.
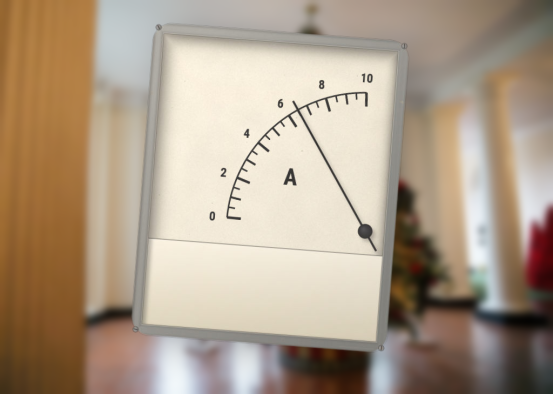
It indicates 6.5 A
